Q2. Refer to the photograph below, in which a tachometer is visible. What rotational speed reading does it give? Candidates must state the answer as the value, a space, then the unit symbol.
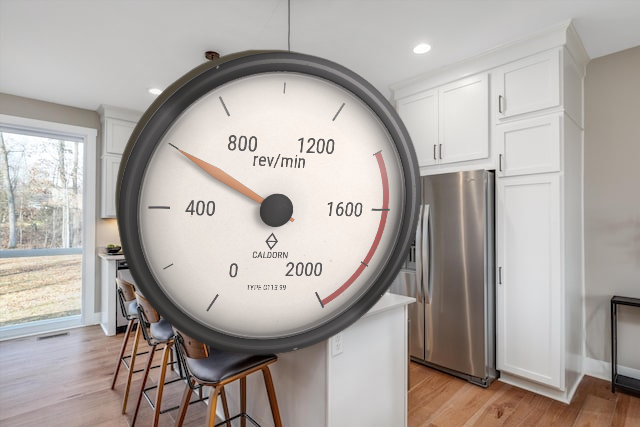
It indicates 600 rpm
